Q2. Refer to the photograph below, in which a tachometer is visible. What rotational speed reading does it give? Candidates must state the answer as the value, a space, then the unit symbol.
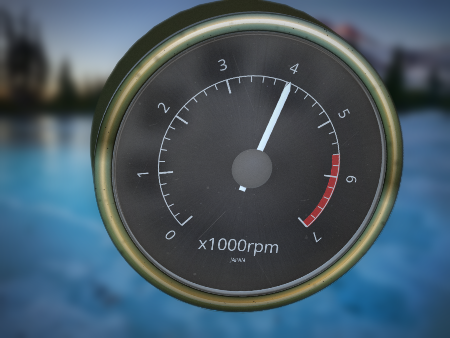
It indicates 4000 rpm
